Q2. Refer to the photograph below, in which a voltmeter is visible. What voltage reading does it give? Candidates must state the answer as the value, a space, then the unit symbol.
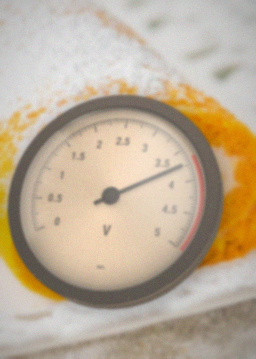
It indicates 3.75 V
